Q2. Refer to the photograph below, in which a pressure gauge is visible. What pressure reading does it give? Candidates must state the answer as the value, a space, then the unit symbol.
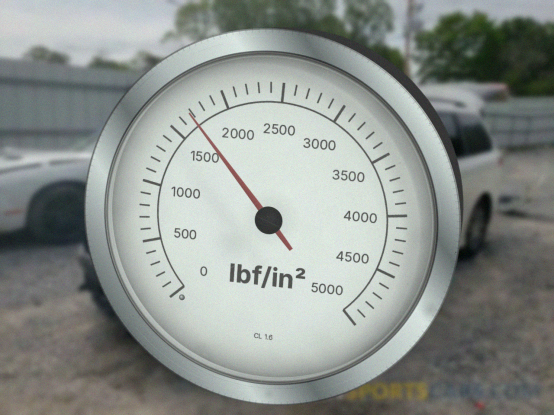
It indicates 1700 psi
